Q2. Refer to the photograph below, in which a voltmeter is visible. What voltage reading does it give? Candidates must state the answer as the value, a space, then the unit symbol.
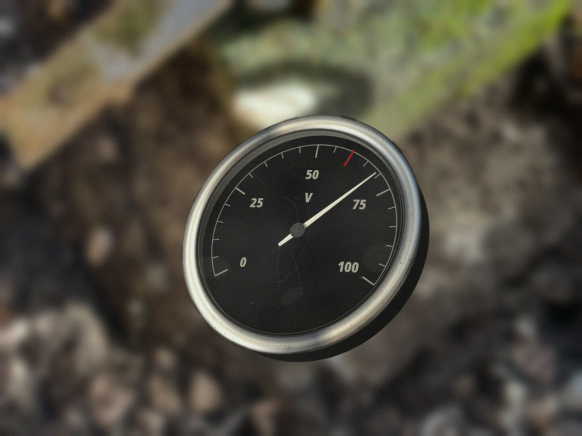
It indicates 70 V
